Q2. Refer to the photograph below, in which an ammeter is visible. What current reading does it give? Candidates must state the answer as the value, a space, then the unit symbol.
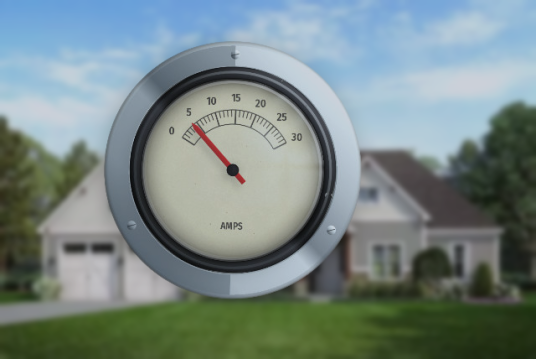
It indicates 4 A
